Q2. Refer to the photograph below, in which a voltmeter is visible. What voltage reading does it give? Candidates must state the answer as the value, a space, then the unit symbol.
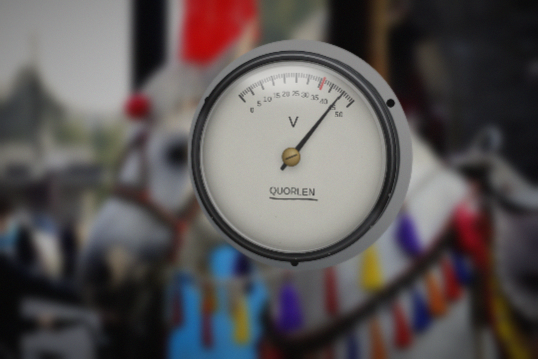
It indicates 45 V
